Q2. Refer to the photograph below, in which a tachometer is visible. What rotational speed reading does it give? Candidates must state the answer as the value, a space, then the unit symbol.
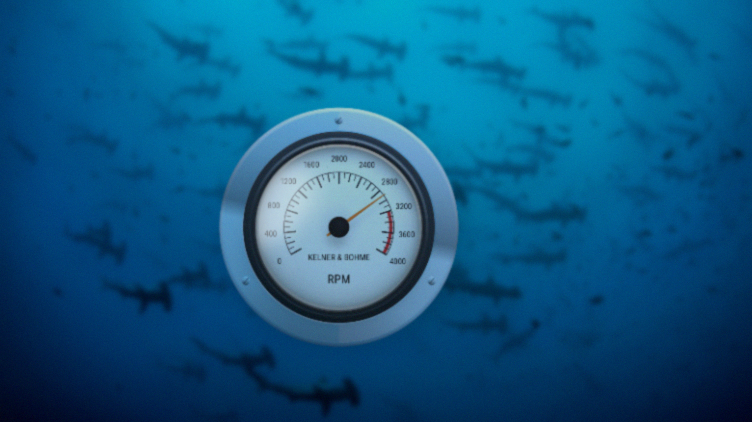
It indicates 2900 rpm
